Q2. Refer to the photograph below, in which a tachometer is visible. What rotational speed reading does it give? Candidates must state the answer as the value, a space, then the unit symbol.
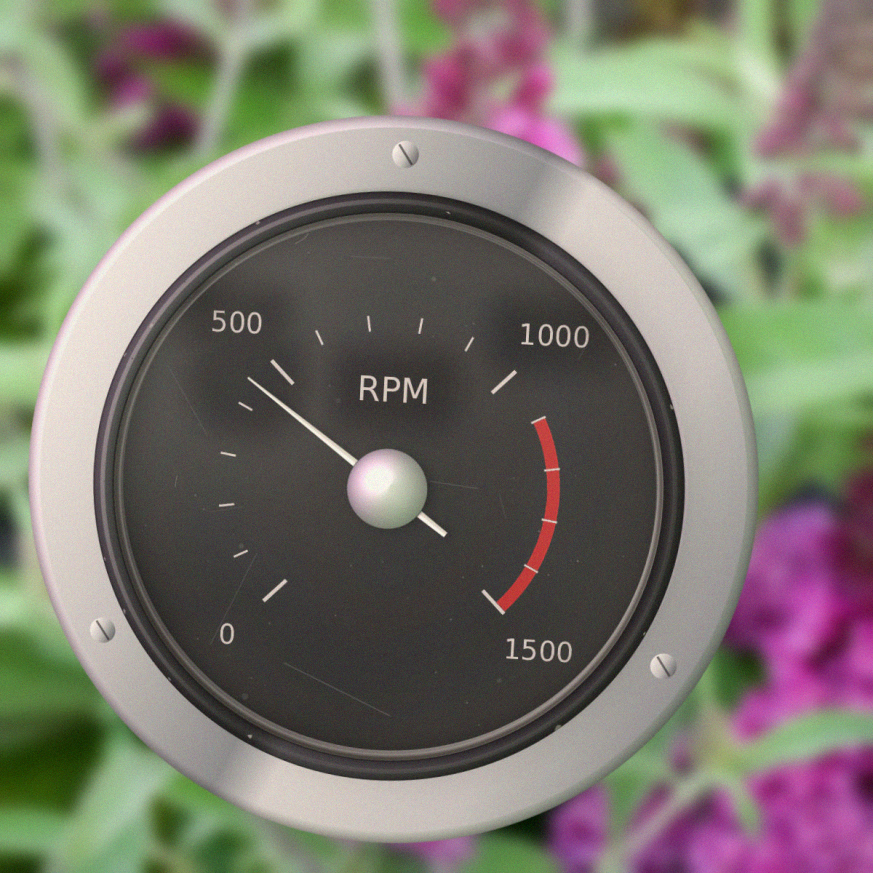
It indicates 450 rpm
